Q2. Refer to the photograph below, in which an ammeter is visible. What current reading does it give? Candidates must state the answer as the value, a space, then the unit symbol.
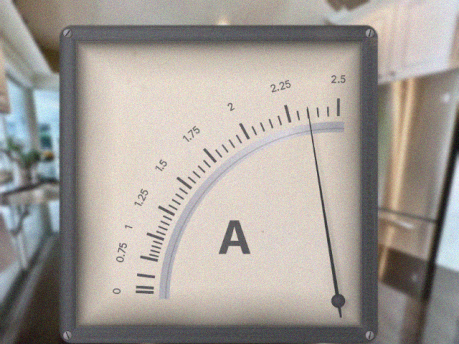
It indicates 2.35 A
